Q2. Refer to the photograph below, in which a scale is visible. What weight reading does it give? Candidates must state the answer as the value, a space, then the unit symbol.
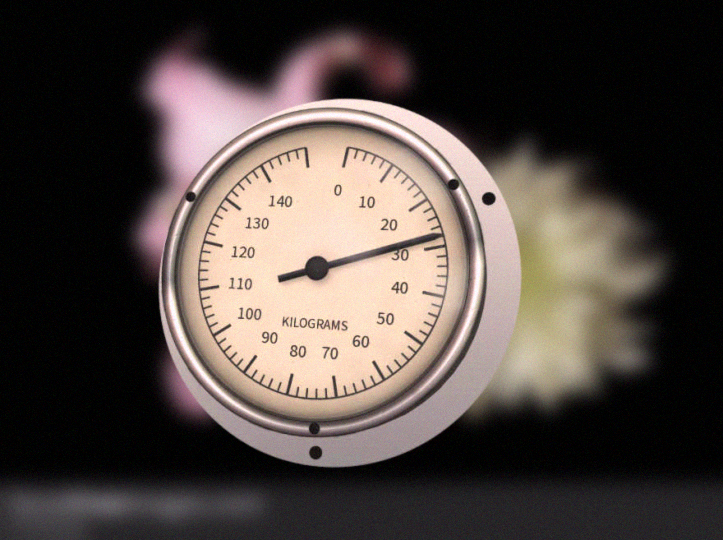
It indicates 28 kg
